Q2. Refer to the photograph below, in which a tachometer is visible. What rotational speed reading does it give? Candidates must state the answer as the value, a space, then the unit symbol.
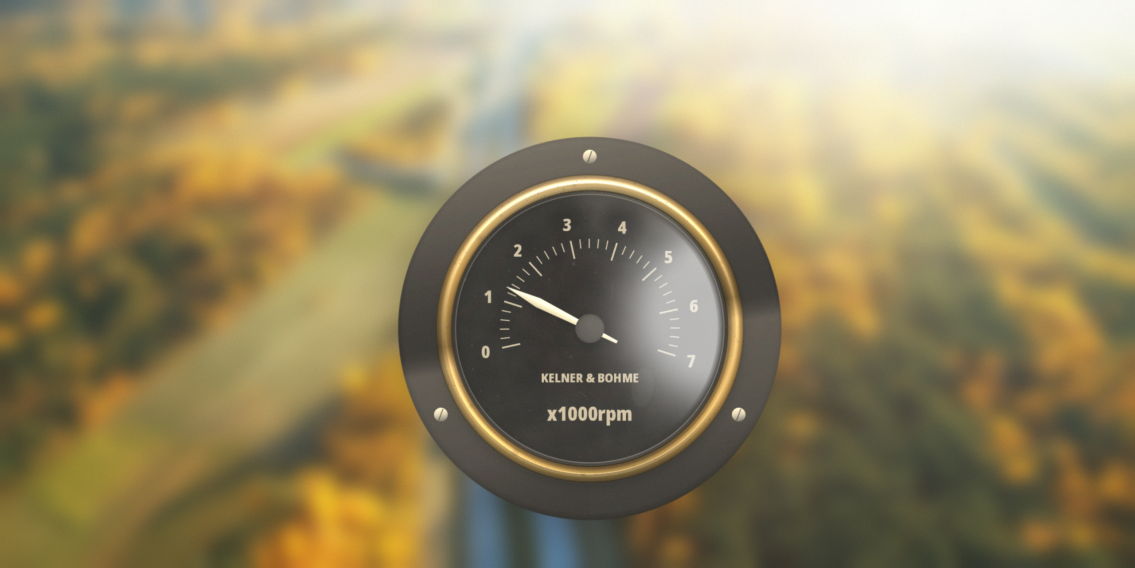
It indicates 1300 rpm
